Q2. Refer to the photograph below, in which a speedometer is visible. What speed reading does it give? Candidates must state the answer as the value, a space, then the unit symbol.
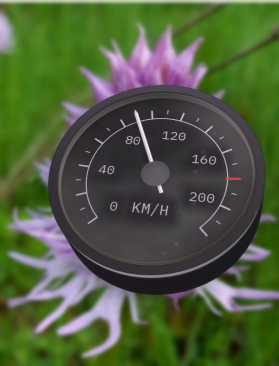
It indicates 90 km/h
